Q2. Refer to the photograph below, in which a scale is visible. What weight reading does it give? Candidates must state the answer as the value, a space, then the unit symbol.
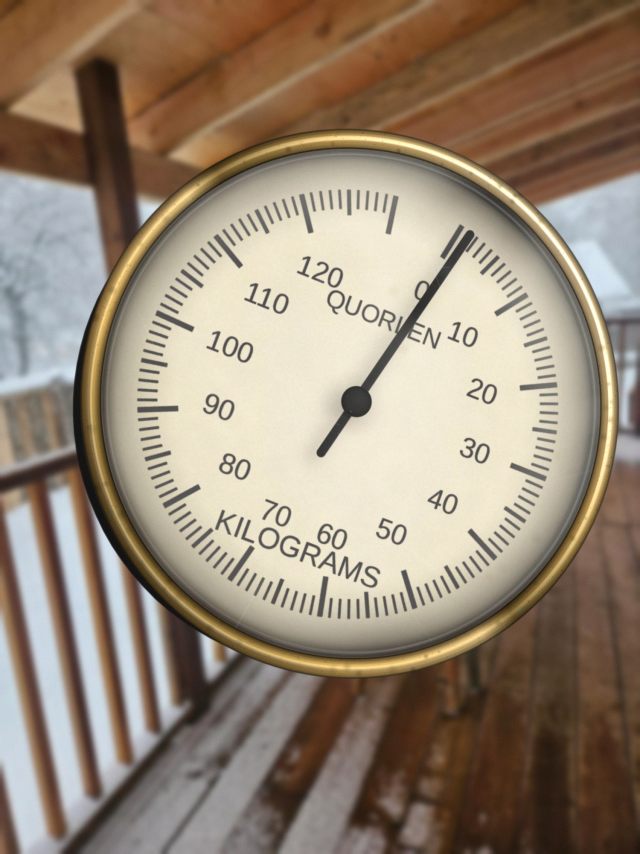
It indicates 1 kg
